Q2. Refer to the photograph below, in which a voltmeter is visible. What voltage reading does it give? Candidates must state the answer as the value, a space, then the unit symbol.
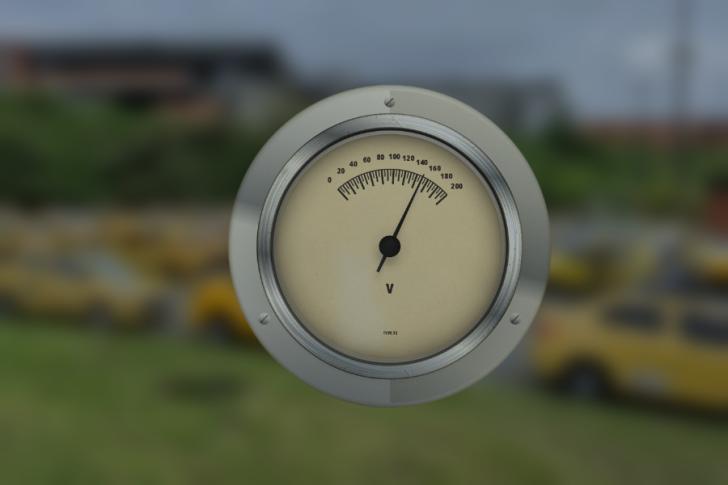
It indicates 150 V
